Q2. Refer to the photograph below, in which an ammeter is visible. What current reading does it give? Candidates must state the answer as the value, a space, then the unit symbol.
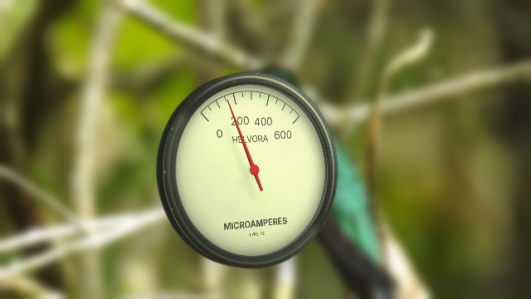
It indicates 150 µA
